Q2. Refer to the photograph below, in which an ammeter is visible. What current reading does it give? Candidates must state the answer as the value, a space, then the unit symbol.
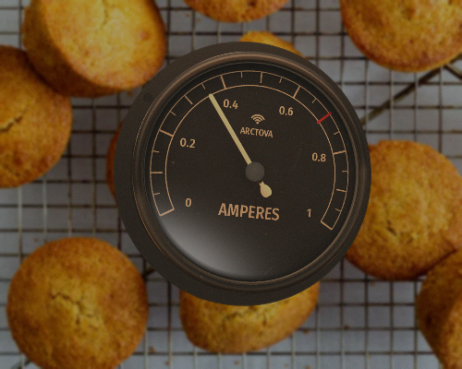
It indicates 0.35 A
